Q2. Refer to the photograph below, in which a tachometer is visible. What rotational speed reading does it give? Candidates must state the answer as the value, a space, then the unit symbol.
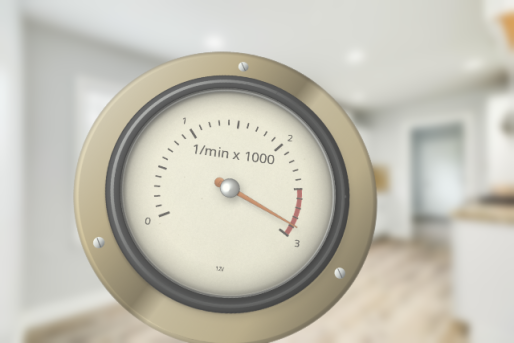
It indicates 2900 rpm
